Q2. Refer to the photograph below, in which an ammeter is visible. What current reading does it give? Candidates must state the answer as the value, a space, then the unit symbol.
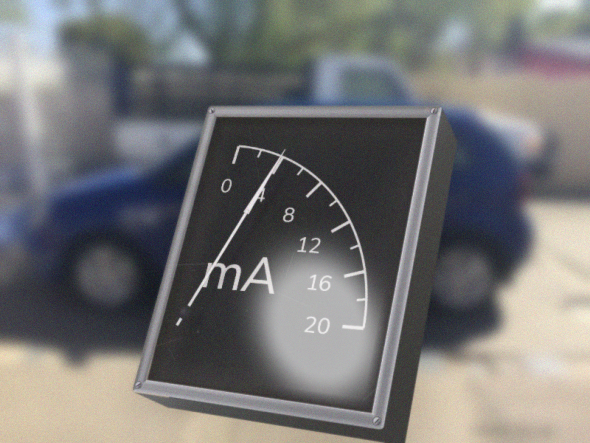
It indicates 4 mA
